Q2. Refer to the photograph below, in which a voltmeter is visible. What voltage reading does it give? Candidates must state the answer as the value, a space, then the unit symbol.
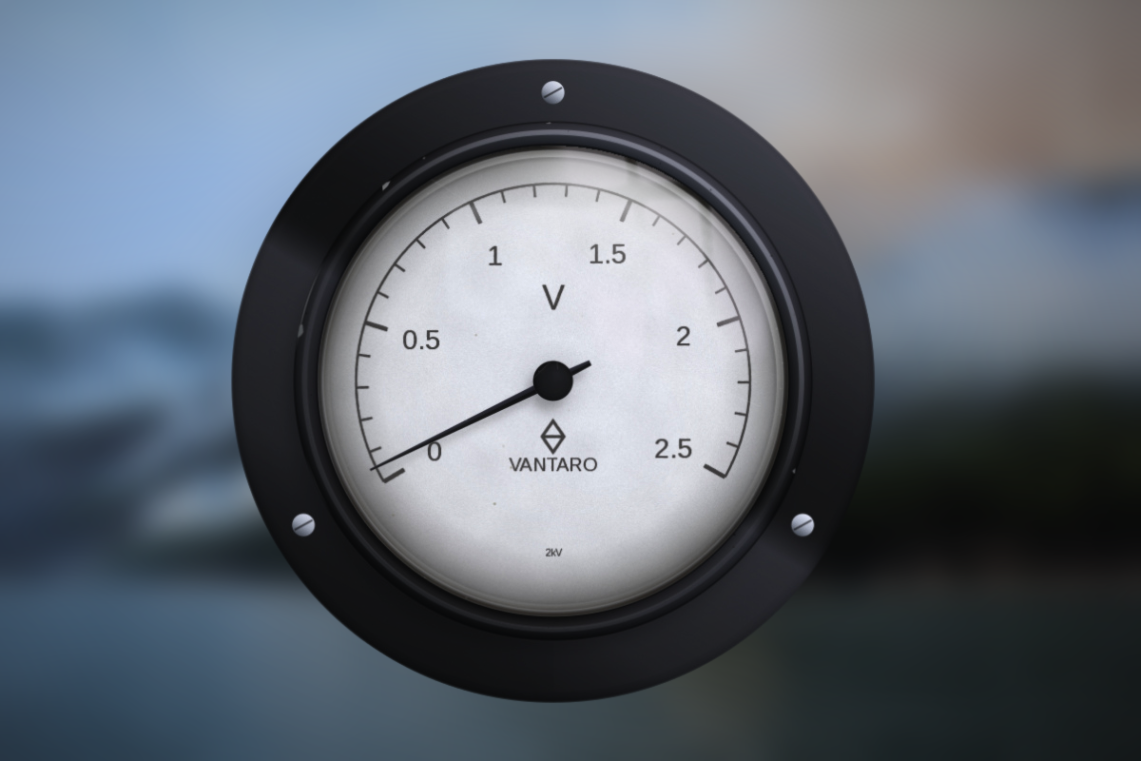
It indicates 0.05 V
